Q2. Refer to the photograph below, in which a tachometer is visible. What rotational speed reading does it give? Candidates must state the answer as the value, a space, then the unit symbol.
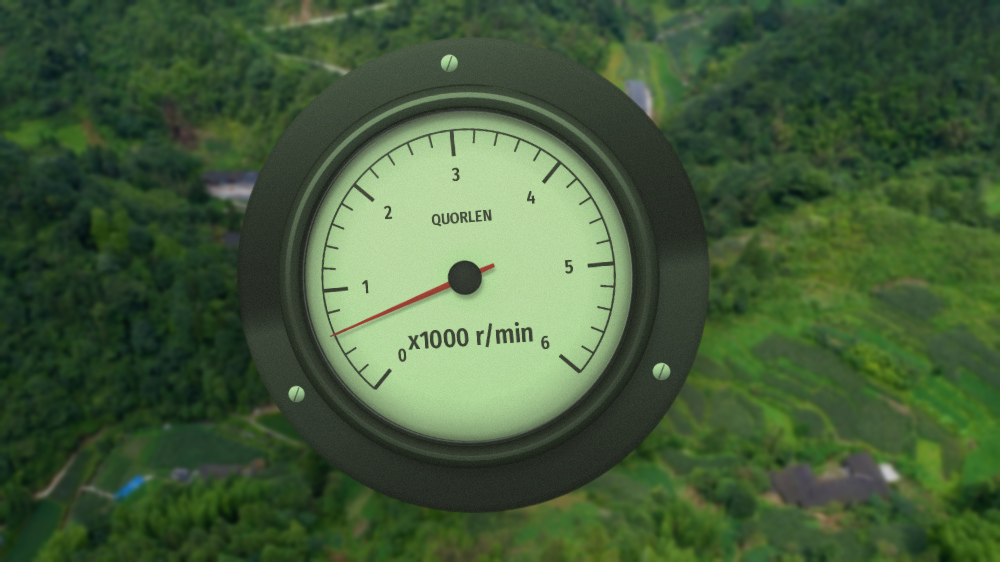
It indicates 600 rpm
